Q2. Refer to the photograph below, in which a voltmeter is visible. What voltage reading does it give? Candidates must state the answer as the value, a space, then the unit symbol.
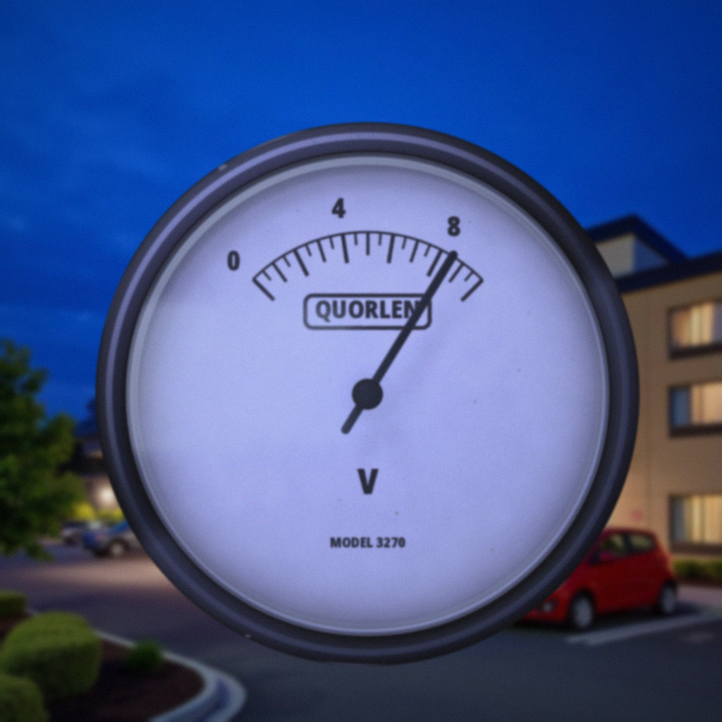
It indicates 8.5 V
